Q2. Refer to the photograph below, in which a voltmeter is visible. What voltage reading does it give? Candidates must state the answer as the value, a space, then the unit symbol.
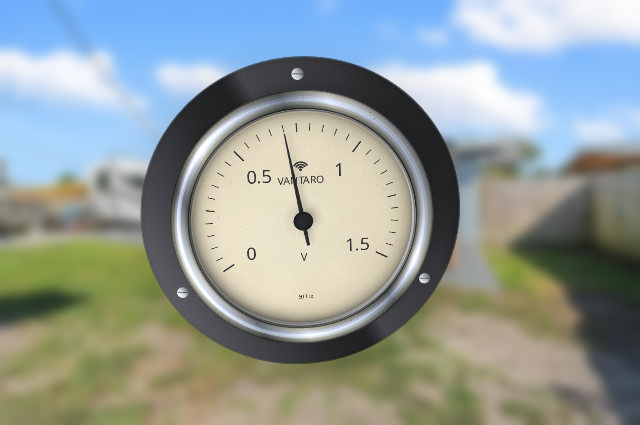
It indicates 0.7 V
